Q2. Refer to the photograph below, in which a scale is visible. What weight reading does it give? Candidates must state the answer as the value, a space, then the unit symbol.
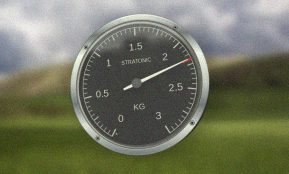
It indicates 2.2 kg
